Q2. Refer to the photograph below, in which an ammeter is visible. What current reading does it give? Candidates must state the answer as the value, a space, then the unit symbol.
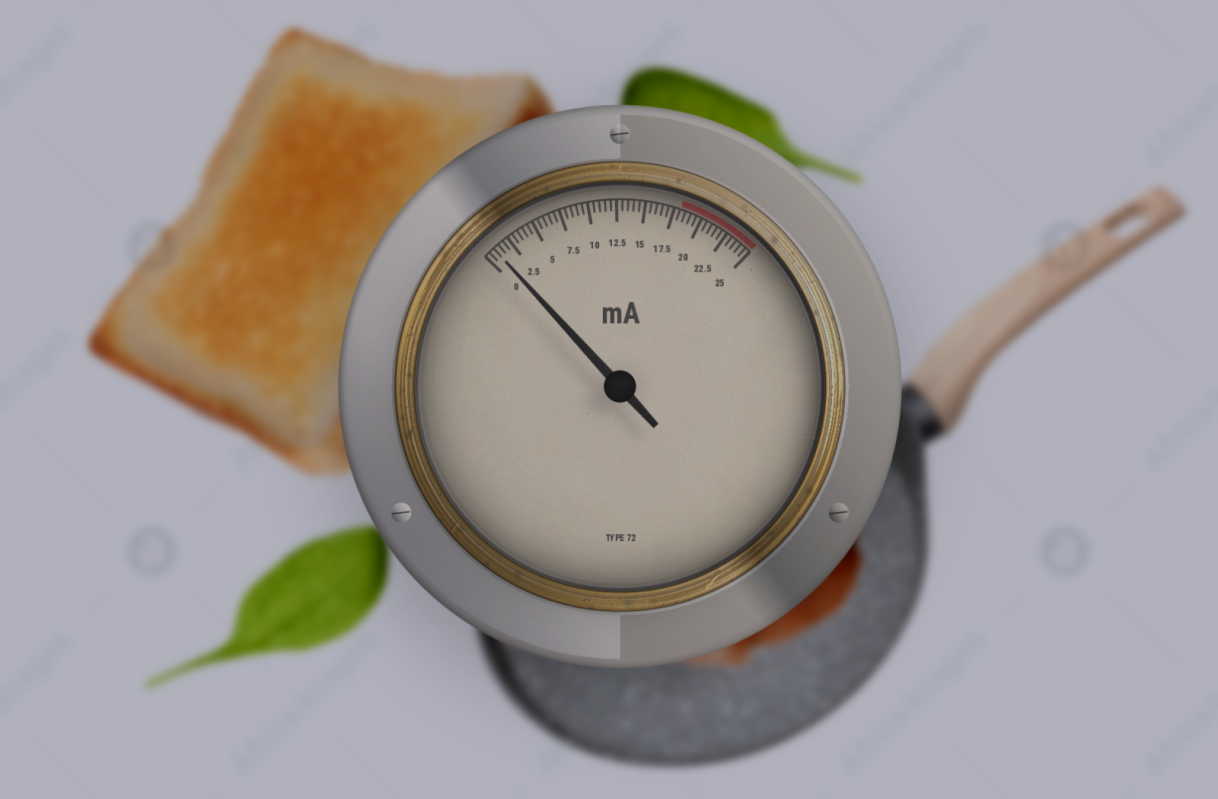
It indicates 1 mA
